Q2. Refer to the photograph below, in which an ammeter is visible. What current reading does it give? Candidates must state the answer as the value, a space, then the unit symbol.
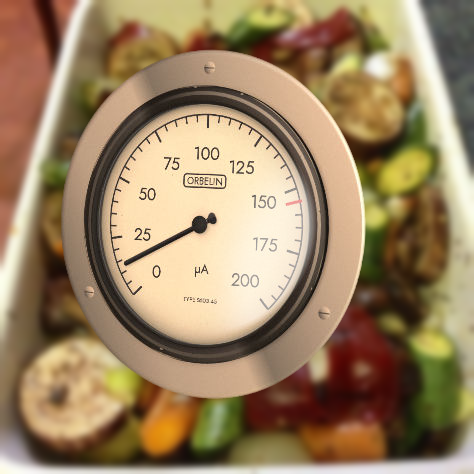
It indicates 12.5 µA
